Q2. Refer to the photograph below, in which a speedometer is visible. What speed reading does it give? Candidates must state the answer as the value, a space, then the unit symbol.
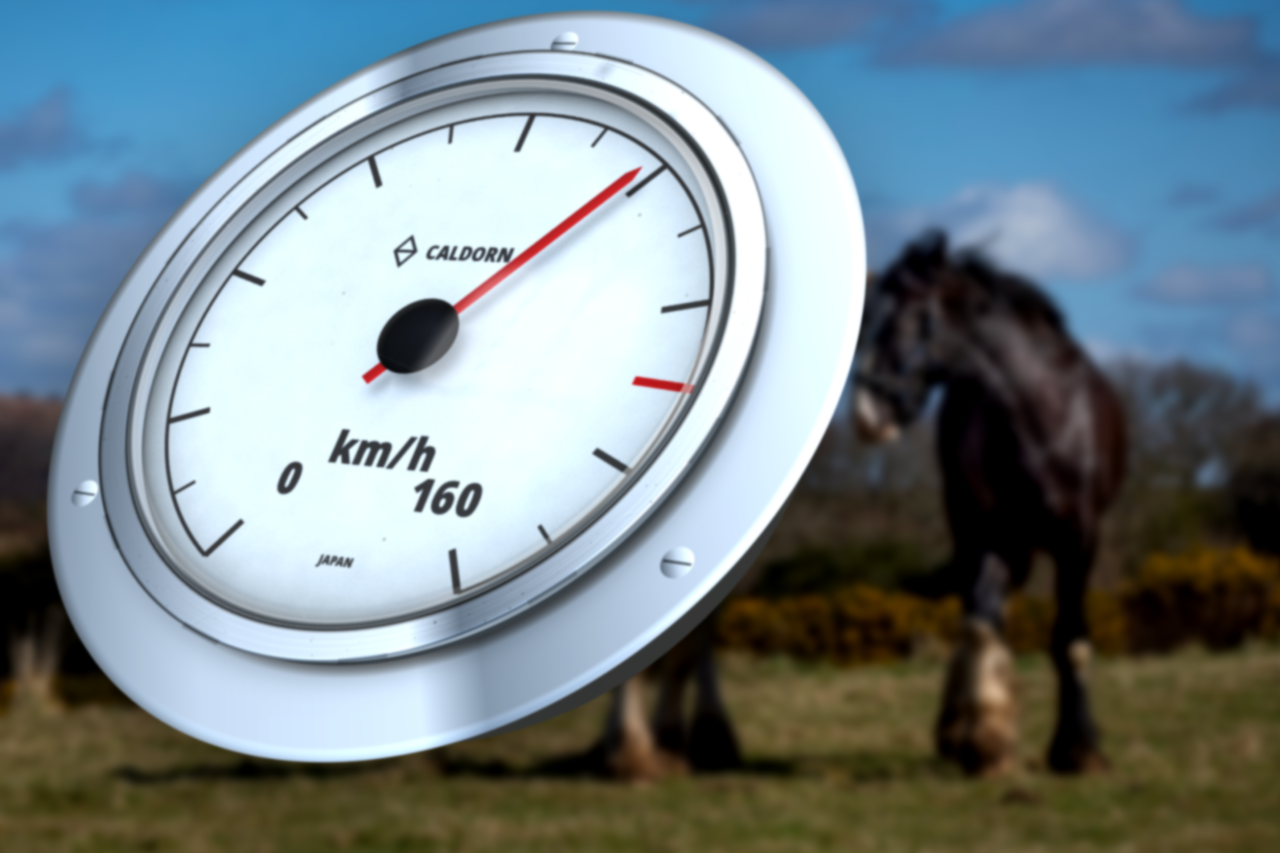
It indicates 100 km/h
